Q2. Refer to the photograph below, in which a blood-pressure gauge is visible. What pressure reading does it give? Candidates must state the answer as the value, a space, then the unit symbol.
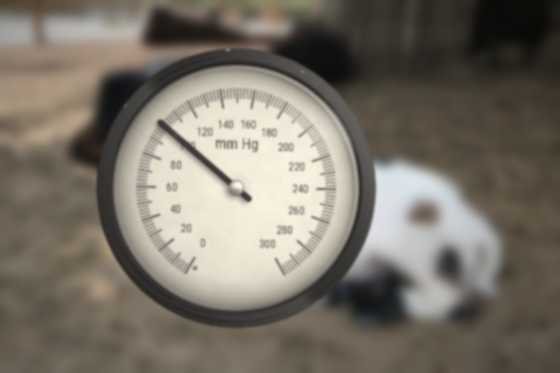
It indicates 100 mmHg
